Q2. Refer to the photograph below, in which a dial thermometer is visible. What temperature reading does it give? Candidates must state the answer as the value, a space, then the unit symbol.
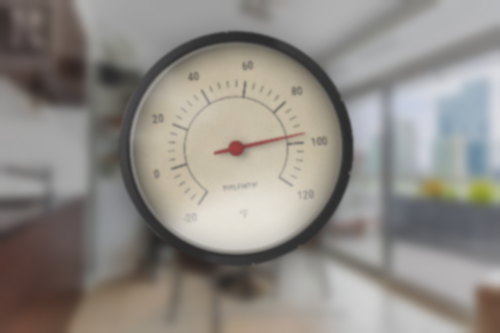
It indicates 96 °F
